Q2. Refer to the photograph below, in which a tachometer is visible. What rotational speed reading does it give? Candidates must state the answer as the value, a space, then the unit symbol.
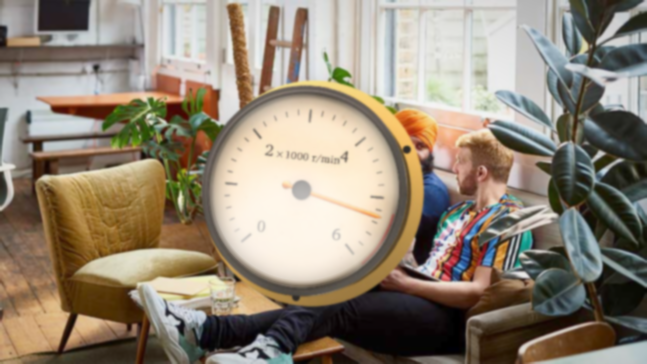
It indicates 5300 rpm
